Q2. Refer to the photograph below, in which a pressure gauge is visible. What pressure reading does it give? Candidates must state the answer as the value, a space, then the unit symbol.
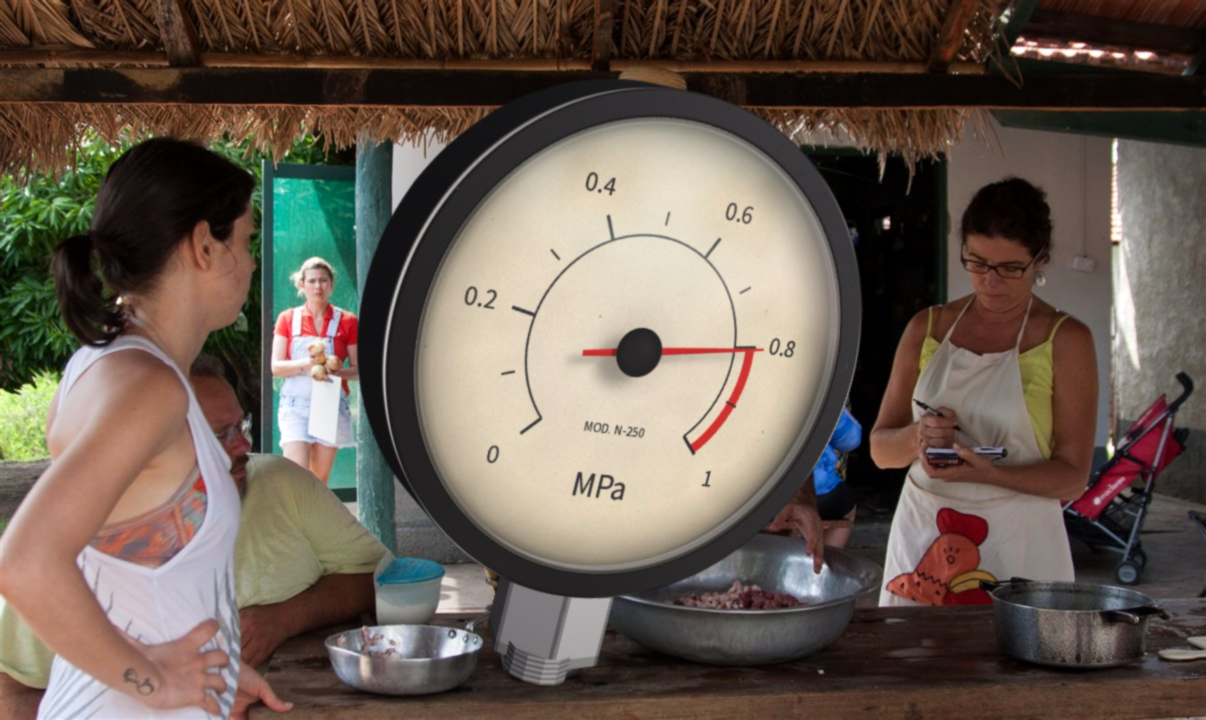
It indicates 0.8 MPa
